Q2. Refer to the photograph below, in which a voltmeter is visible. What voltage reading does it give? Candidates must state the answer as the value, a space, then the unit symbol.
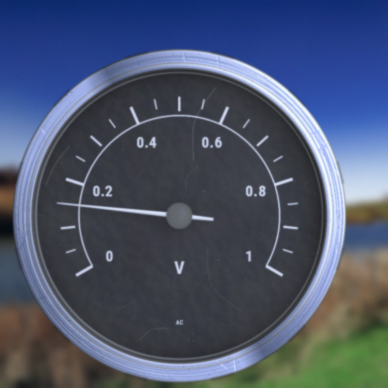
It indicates 0.15 V
